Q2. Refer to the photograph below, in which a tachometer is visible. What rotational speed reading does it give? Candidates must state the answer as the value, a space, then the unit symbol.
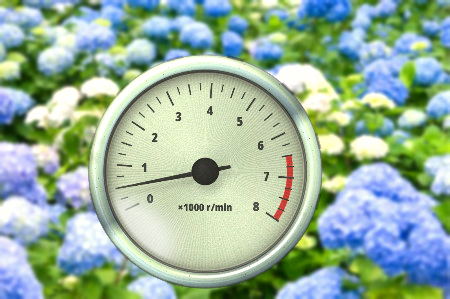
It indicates 500 rpm
